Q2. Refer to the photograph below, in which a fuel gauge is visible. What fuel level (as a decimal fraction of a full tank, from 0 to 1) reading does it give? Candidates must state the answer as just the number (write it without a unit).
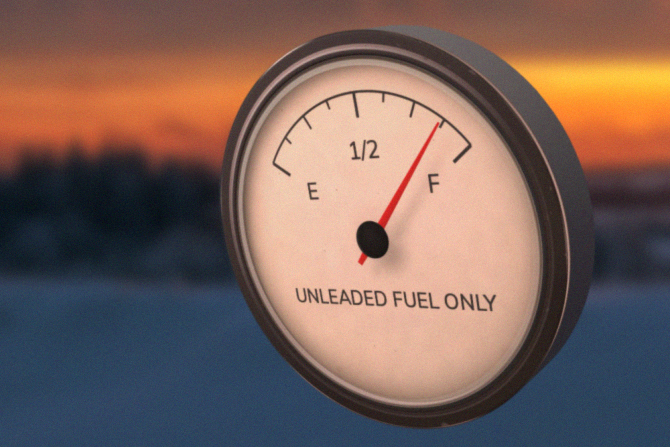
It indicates 0.875
